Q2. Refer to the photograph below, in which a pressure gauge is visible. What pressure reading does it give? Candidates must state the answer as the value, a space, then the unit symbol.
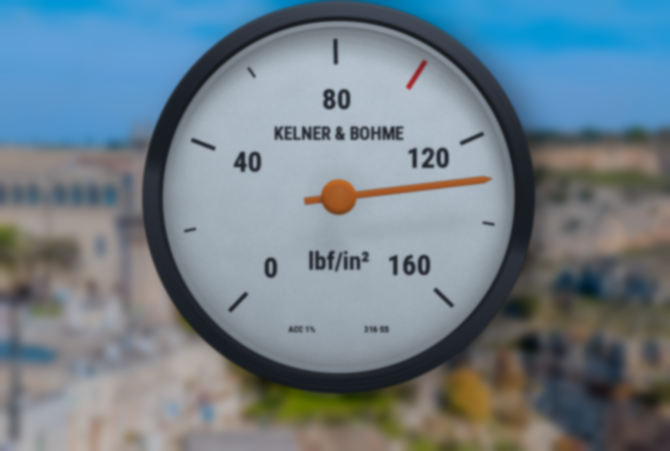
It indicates 130 psi
